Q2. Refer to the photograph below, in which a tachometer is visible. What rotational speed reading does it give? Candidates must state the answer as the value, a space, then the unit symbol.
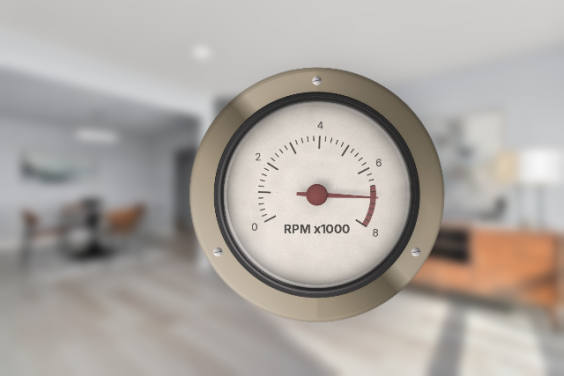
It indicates 7000 rpm
